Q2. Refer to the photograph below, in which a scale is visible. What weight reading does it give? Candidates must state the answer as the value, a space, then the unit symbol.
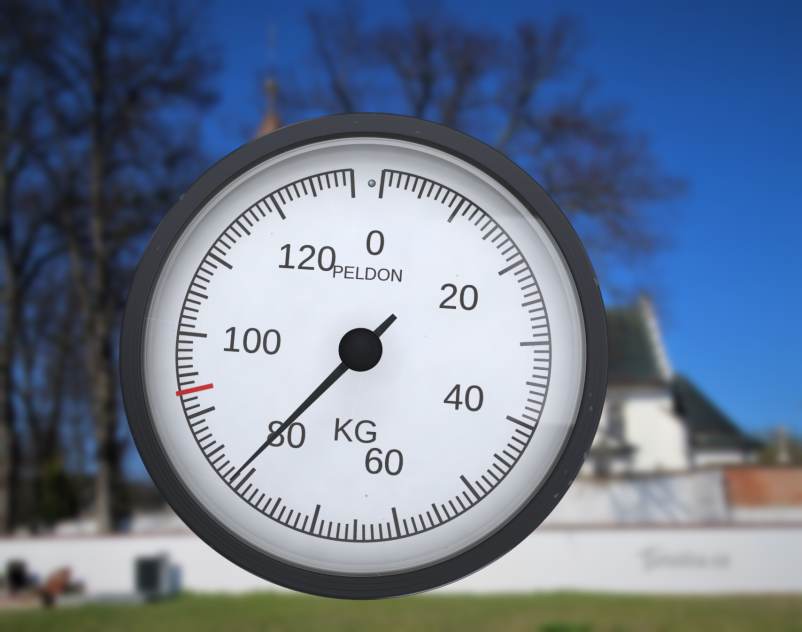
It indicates 81 kg
